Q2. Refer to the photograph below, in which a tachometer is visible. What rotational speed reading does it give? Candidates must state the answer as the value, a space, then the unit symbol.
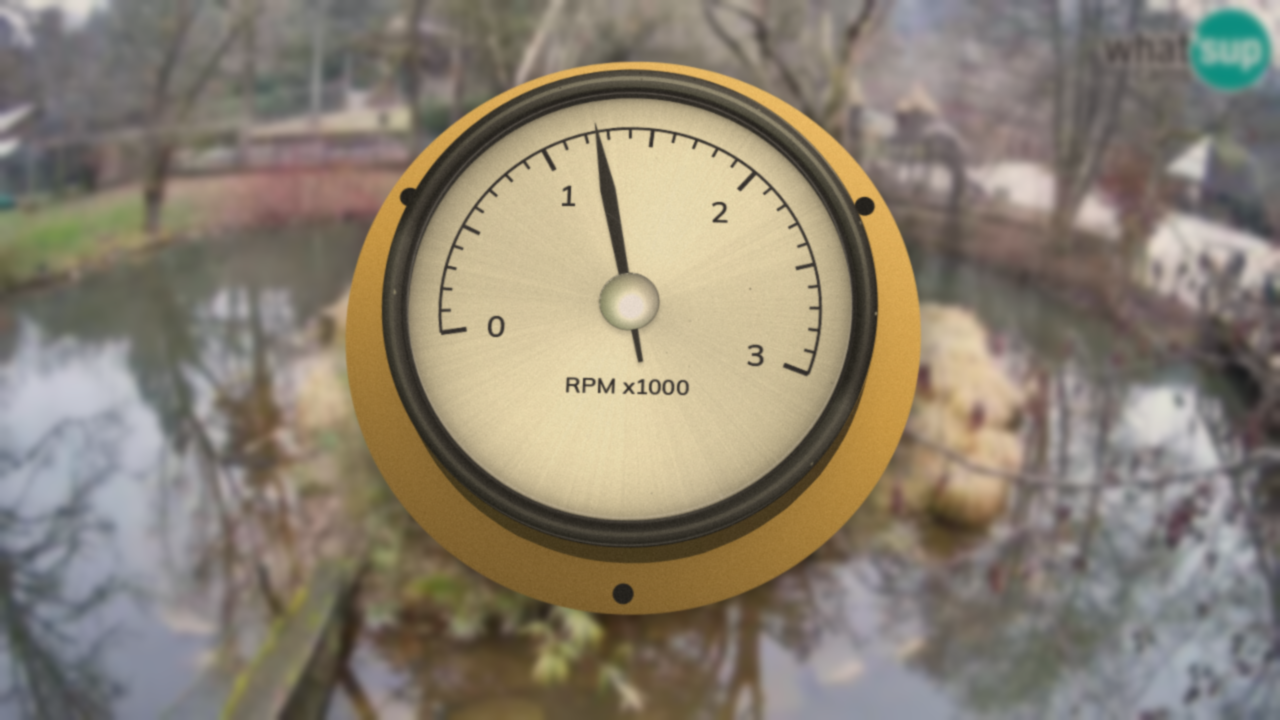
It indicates 1250 rpm
